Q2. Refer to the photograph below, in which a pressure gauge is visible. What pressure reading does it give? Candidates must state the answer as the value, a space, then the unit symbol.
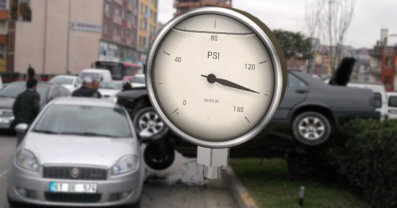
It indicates 140 psi
